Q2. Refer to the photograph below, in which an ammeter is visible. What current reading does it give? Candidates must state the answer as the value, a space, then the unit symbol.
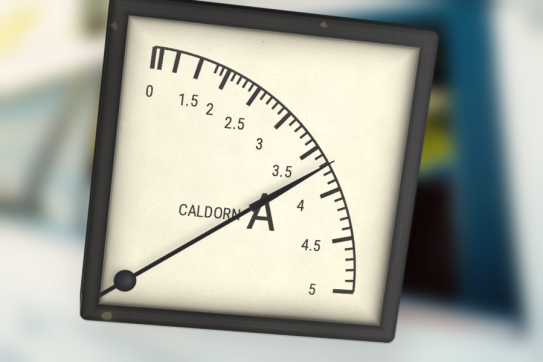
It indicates 3.7 A
